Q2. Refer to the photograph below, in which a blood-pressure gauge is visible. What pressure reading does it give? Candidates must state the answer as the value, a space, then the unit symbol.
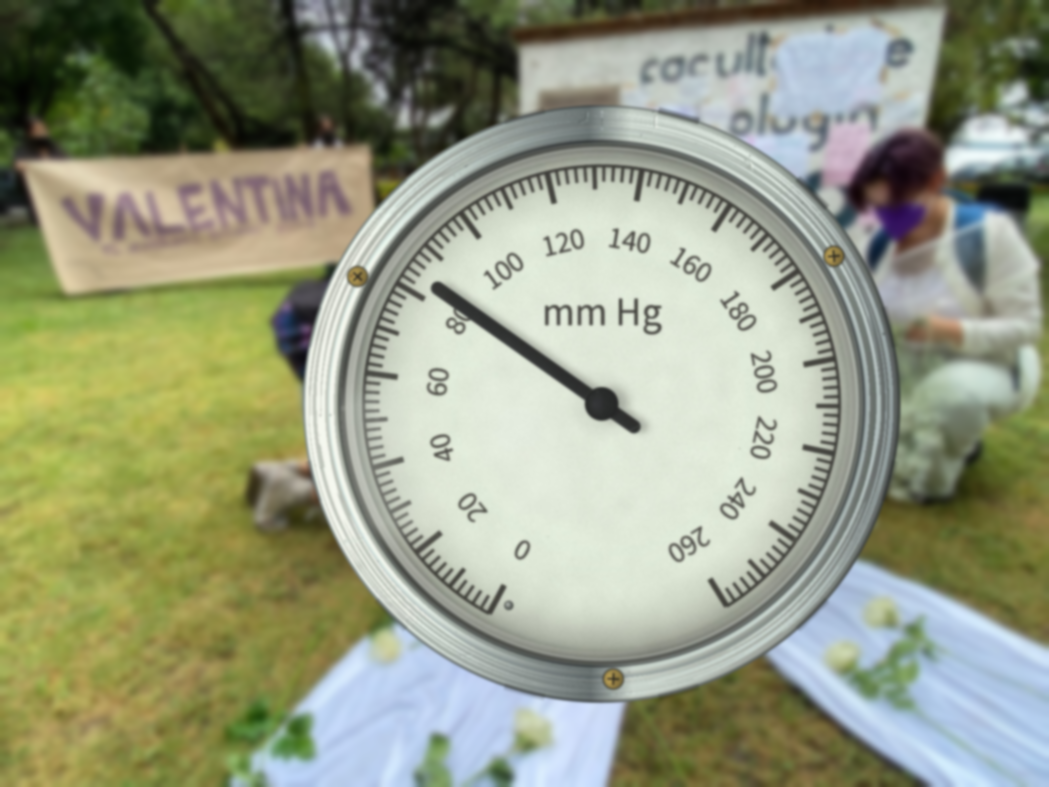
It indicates 84 mmHg
